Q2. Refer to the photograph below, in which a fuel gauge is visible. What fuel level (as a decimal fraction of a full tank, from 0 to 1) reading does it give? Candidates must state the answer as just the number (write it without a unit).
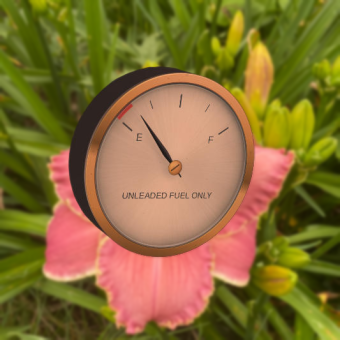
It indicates 0.125
